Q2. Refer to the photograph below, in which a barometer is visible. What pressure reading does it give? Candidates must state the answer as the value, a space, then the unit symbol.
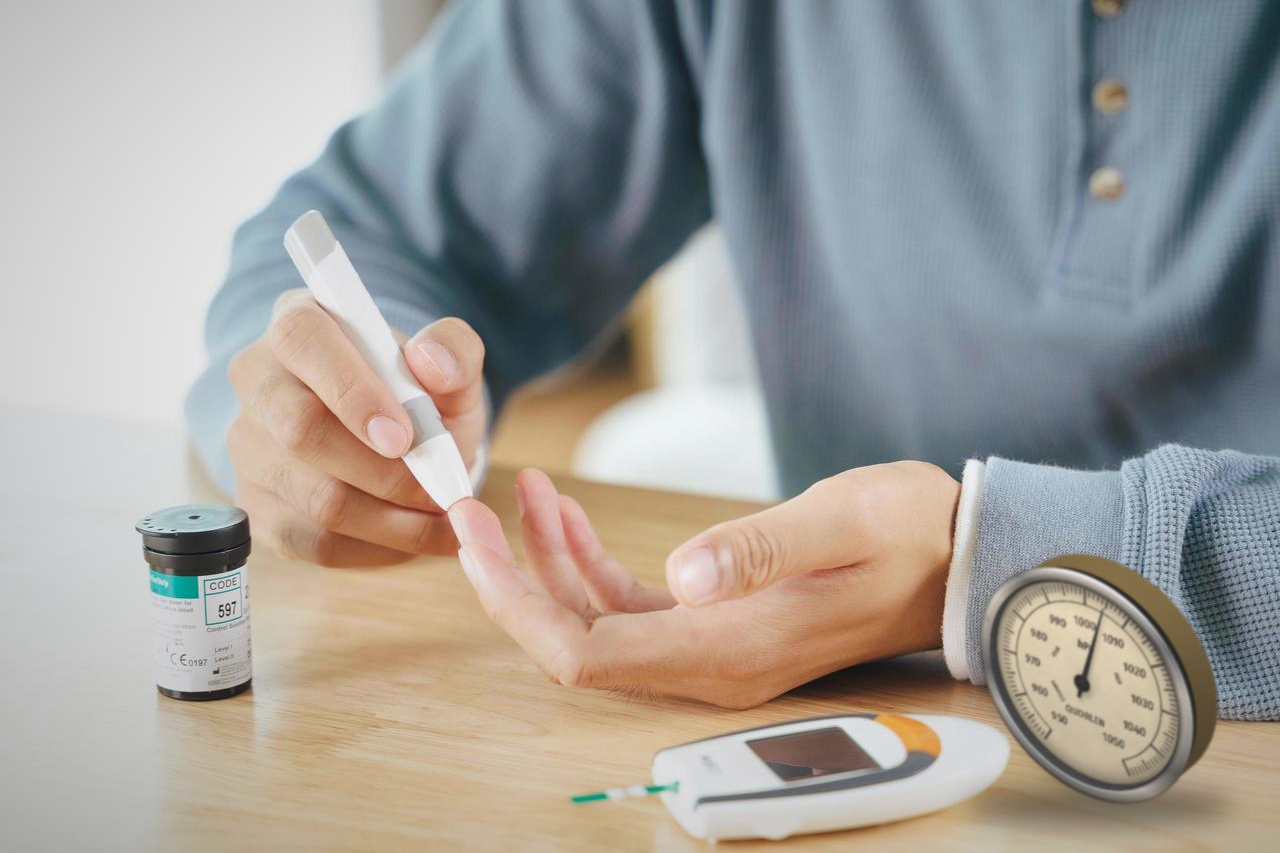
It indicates 1005 hPa
